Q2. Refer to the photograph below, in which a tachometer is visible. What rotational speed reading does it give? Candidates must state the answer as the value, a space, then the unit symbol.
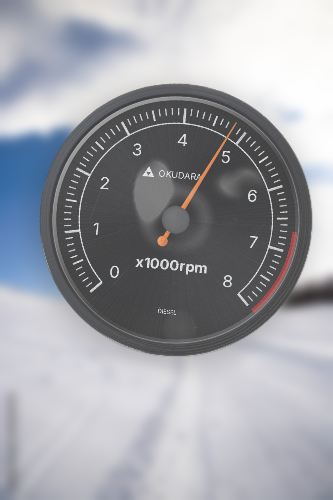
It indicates 4800 rpm
